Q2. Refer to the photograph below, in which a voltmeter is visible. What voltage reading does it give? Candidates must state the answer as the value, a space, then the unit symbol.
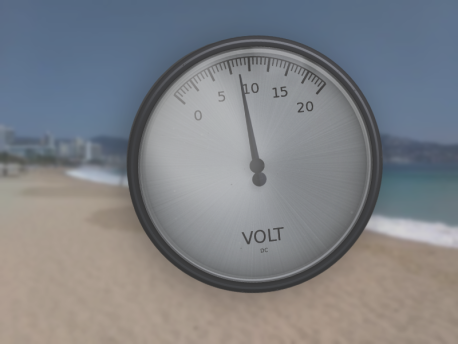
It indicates 8.5 V
